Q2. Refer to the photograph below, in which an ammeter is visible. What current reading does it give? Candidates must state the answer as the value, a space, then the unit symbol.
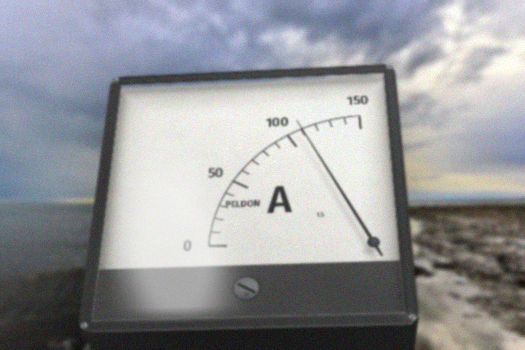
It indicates 110 A
